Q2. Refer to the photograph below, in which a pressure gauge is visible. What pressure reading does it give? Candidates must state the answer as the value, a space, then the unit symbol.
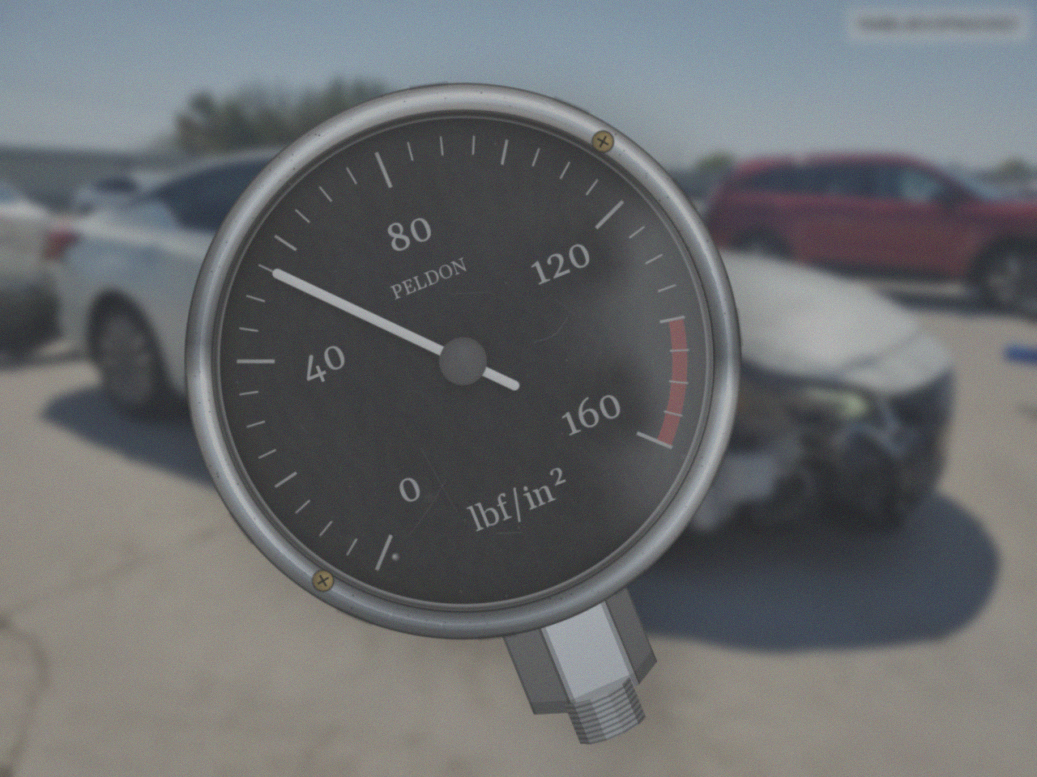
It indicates 55 psi
